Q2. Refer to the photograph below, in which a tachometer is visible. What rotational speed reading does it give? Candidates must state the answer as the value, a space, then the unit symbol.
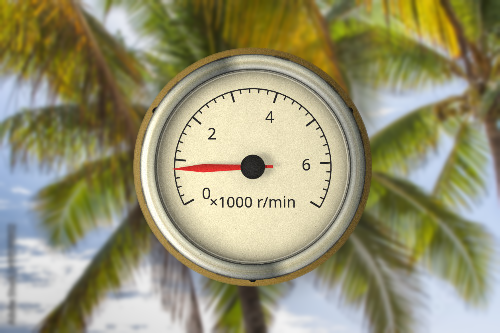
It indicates 800 rpm
